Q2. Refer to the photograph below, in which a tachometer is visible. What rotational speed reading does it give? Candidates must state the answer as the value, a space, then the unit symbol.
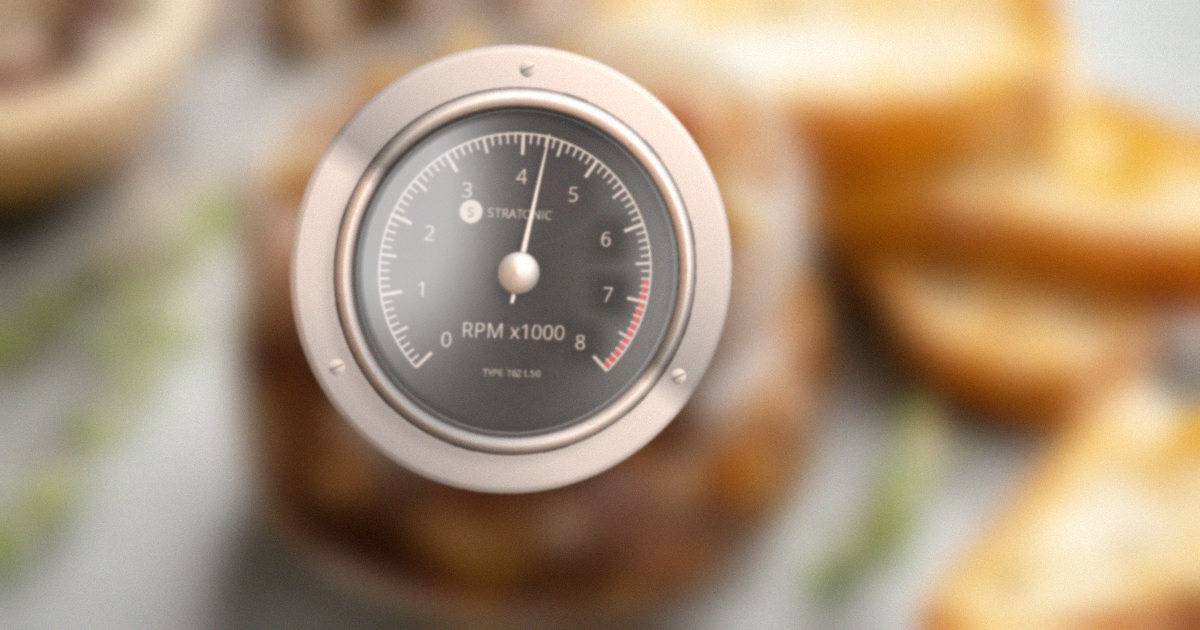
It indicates 4300 rpm
